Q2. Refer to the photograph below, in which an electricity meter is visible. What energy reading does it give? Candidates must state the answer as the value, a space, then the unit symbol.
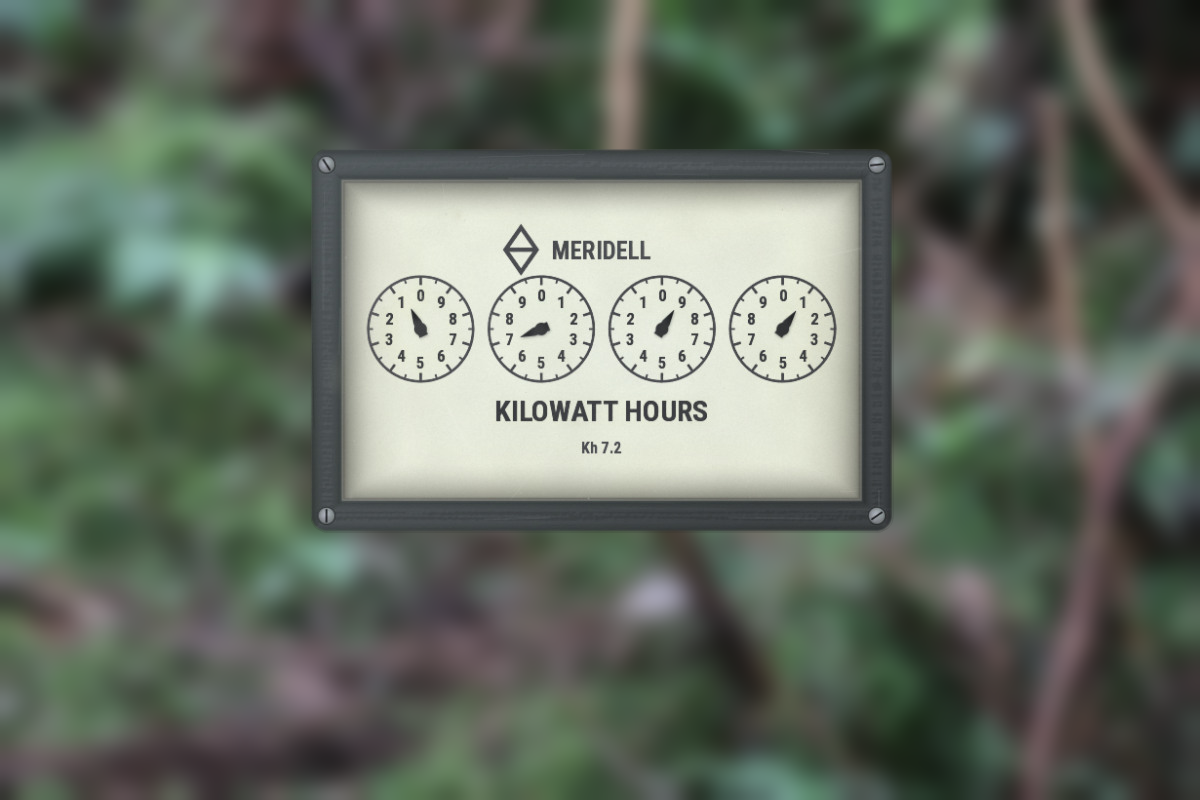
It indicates 691 kWh
